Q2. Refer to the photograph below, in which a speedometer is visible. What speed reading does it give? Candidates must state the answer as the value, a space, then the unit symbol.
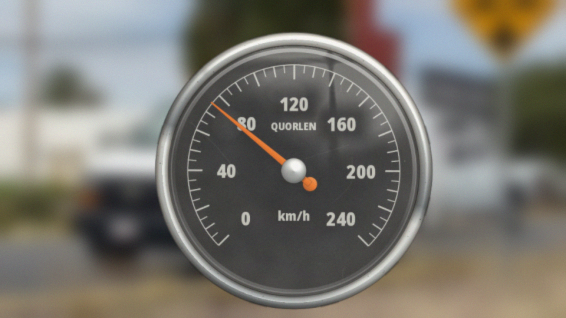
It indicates 75 km/h
